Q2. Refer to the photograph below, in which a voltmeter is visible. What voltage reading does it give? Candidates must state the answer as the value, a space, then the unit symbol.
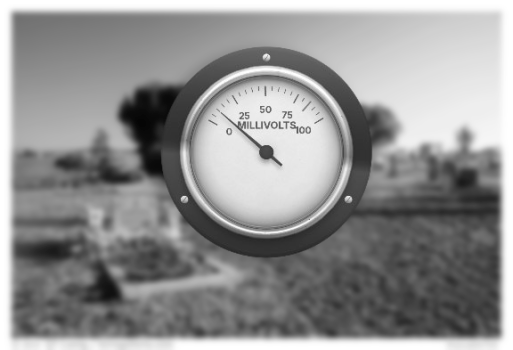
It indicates 10 mV
